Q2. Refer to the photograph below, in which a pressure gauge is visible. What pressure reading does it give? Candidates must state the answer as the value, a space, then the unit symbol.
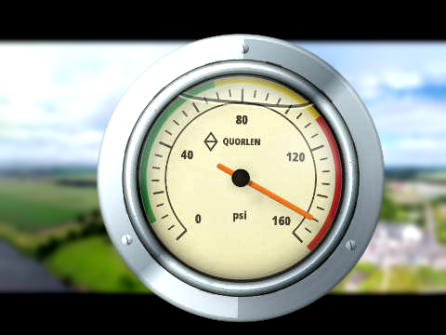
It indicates 150 psi
